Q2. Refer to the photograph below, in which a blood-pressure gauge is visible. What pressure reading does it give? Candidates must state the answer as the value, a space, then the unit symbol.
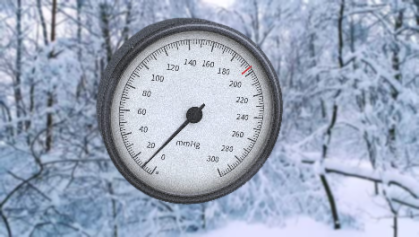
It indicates 10 mmHg
